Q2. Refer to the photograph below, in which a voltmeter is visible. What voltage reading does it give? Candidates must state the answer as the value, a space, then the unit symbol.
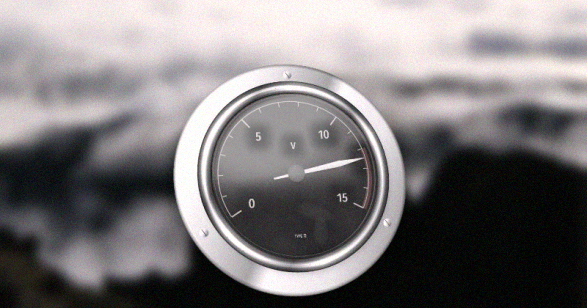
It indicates 12.5 V
